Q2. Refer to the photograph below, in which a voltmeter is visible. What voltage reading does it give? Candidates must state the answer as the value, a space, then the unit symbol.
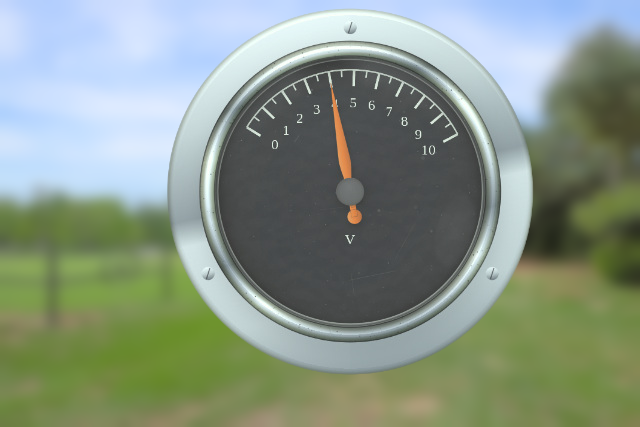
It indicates 4 V
